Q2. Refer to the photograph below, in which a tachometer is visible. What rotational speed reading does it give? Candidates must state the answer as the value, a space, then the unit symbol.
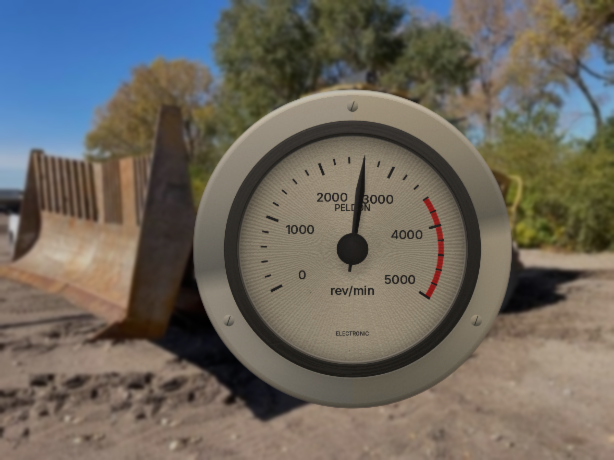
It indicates 2600 rpm
